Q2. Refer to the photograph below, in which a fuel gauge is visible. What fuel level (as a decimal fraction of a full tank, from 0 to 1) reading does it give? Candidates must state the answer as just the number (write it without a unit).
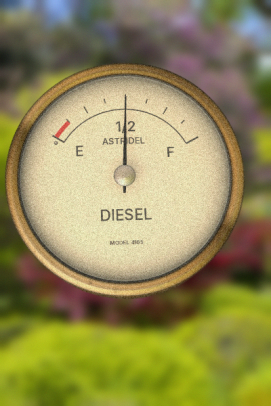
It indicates 0.5
